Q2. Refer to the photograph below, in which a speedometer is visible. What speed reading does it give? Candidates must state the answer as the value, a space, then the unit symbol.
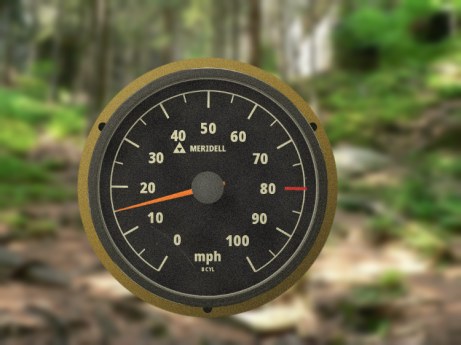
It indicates 15 mph
